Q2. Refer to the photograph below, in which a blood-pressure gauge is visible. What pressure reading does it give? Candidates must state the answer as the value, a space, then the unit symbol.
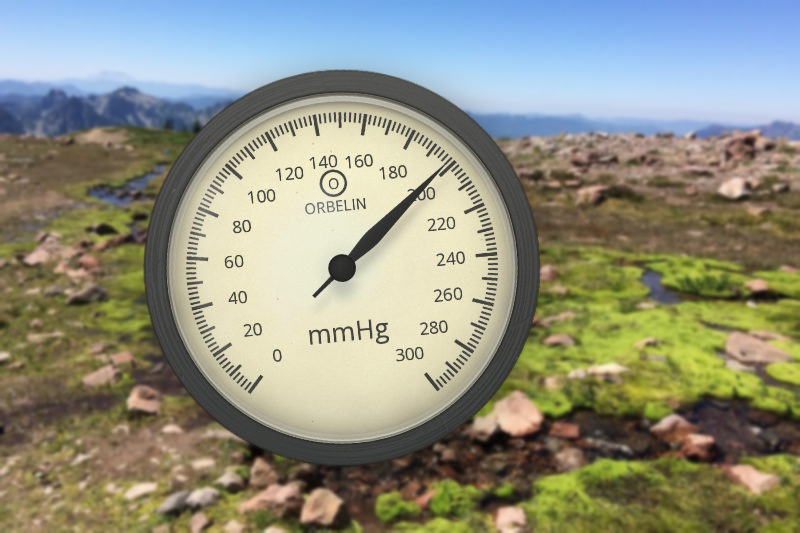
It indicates 198 mmHg
